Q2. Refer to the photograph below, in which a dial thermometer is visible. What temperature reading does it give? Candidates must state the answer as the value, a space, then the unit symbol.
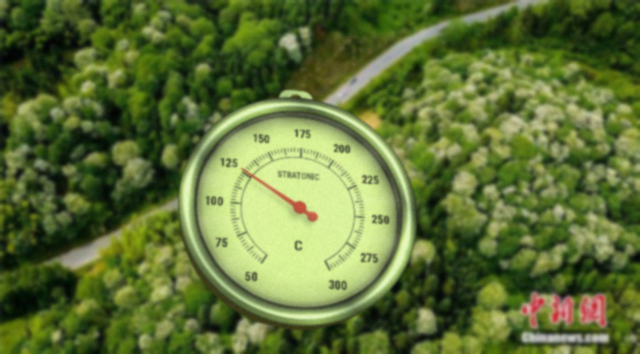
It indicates 125 °C
